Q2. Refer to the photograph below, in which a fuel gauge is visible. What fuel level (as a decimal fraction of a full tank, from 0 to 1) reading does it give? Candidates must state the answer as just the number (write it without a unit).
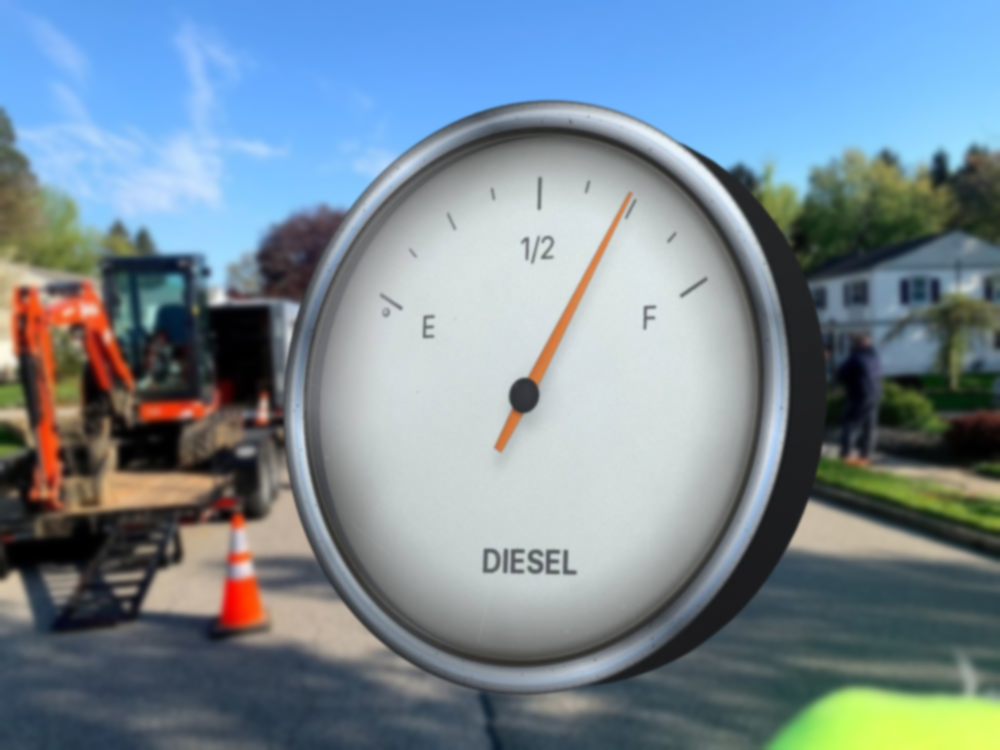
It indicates 0.75
